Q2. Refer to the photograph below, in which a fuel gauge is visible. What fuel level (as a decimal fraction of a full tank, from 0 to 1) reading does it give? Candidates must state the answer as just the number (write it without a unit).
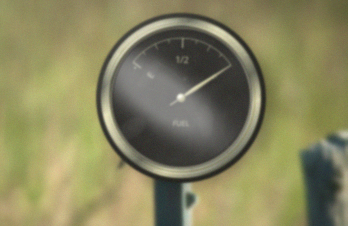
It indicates 1
